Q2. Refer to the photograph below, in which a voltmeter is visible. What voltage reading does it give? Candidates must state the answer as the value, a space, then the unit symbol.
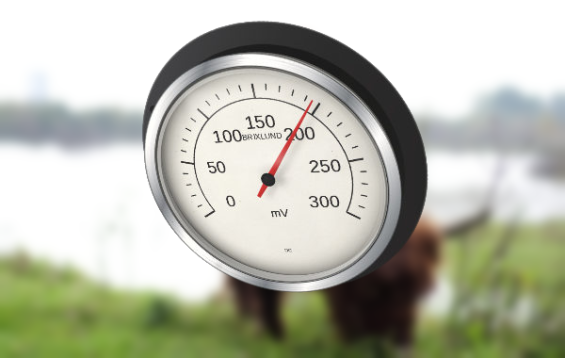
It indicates 195 mV
